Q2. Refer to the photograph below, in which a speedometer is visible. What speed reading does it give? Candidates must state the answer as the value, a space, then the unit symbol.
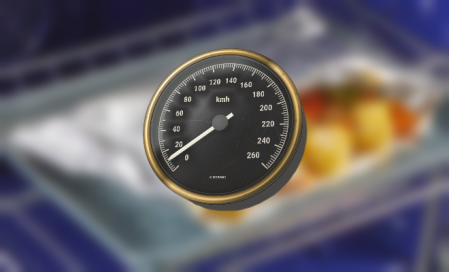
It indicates 10 km/h
